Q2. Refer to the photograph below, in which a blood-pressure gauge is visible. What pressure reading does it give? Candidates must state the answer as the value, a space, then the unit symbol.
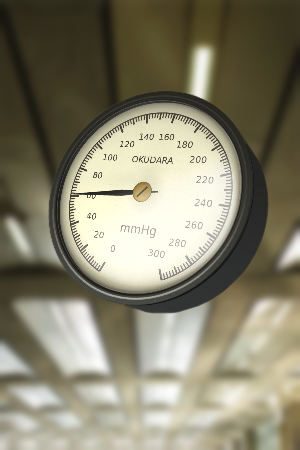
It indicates 60 mmHg
